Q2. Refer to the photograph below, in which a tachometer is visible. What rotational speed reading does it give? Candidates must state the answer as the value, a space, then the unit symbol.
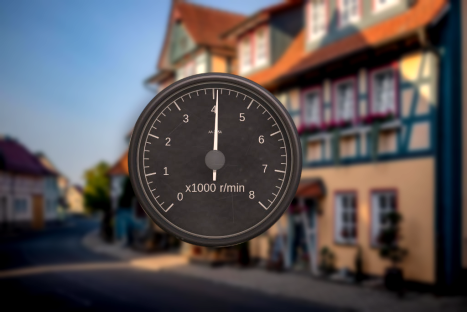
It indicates 4100 rpm
